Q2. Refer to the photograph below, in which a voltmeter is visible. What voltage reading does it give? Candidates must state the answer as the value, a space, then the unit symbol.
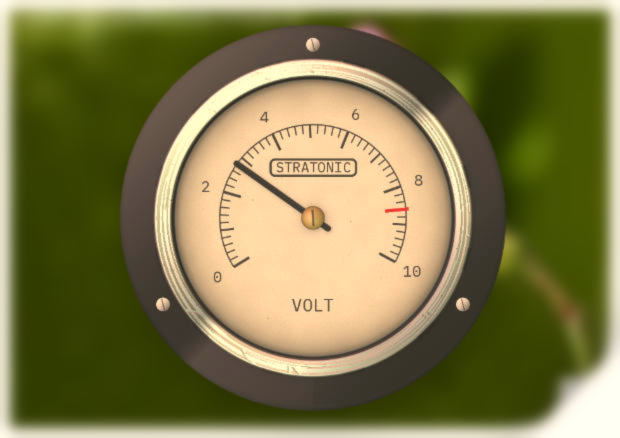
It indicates 2.8 V
